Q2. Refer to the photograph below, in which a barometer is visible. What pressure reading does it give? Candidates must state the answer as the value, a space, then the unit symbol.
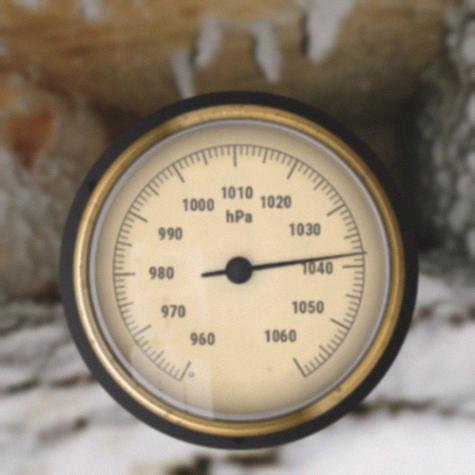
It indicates 1038 hPa
